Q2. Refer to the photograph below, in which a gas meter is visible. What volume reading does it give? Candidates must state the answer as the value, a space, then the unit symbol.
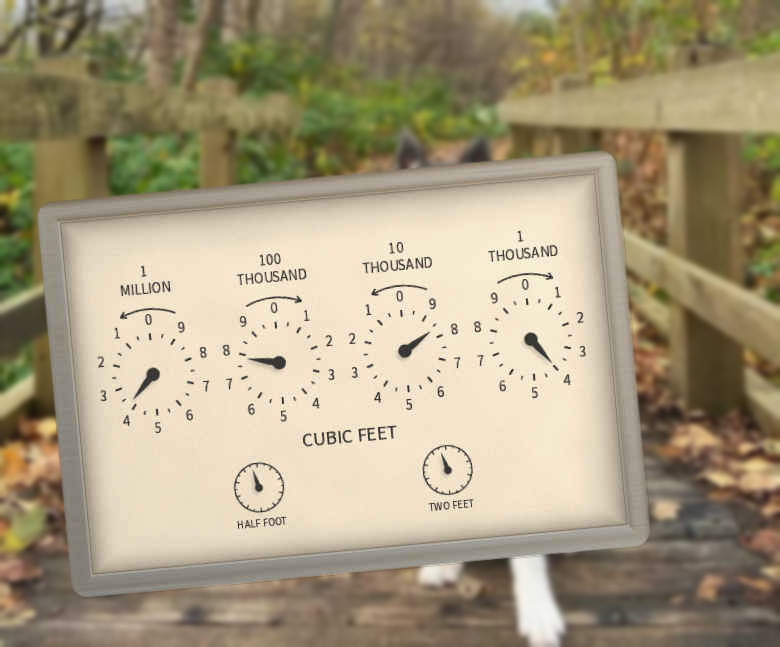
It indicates 378400 ft³
